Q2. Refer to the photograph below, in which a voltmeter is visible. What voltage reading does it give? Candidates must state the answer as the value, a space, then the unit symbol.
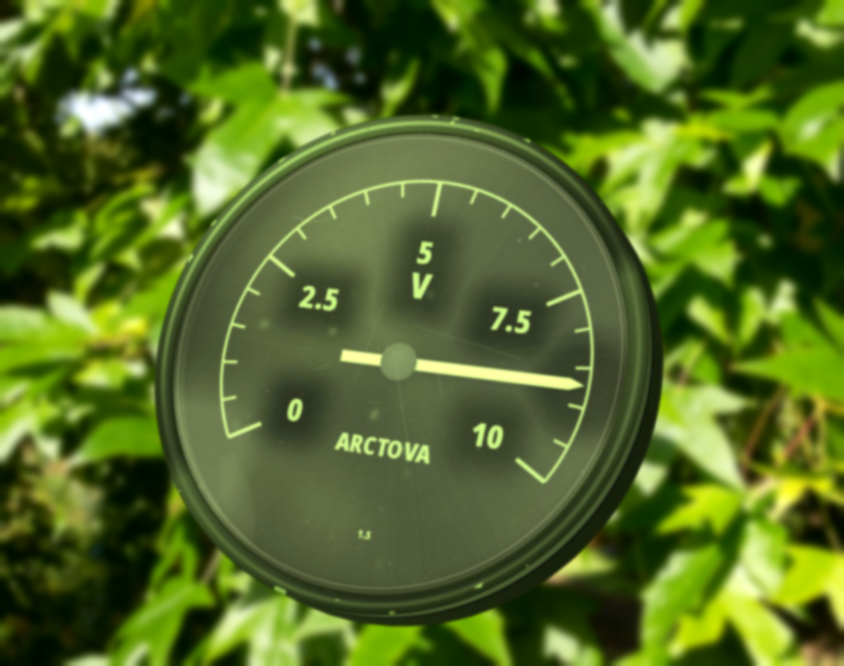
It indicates 8.75 V
